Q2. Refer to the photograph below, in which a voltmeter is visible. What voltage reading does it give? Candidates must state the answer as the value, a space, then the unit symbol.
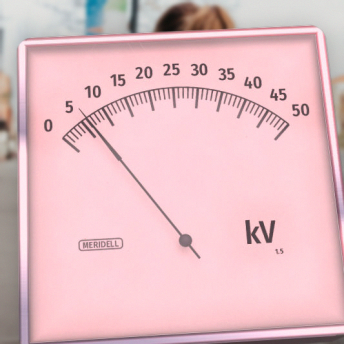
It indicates 6 kV
